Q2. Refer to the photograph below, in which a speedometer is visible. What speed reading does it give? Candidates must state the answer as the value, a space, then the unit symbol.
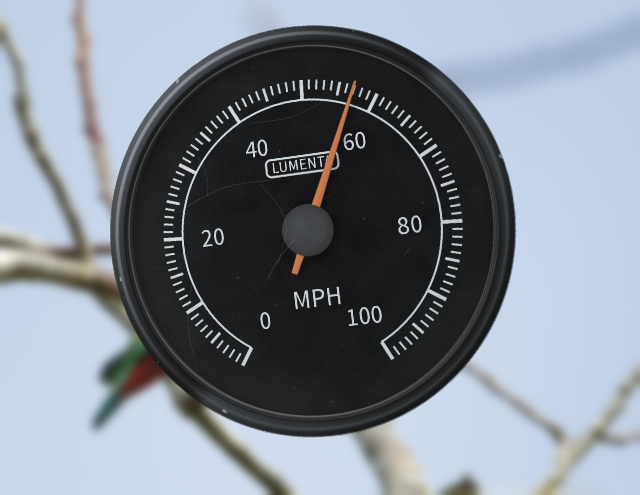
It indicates 57 mph
